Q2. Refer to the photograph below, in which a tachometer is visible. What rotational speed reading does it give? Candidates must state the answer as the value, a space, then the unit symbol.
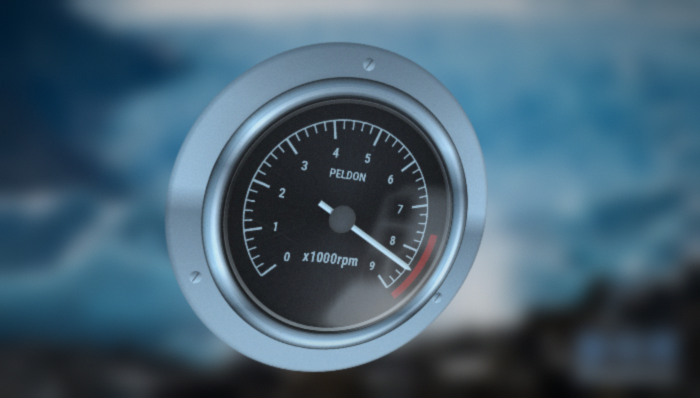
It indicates 8400 rpm
